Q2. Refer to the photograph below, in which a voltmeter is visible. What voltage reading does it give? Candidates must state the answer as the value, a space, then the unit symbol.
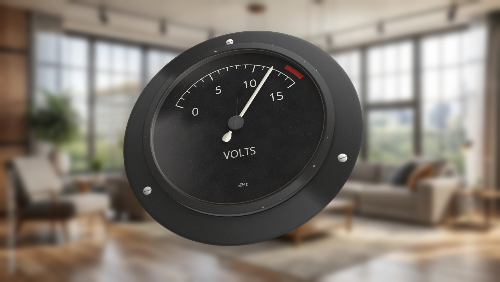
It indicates 12 V
